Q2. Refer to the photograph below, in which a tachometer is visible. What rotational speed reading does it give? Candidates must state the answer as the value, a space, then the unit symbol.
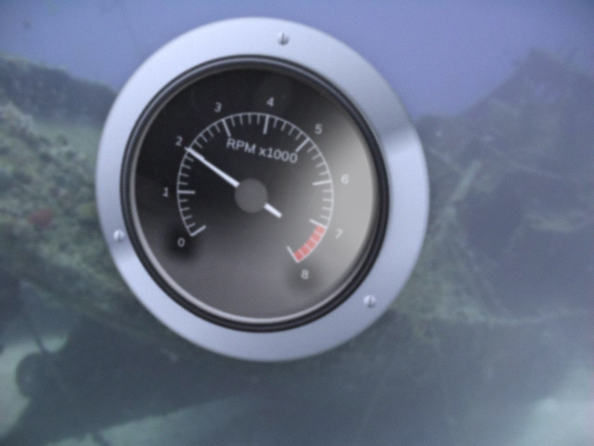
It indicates 2000 rpm
